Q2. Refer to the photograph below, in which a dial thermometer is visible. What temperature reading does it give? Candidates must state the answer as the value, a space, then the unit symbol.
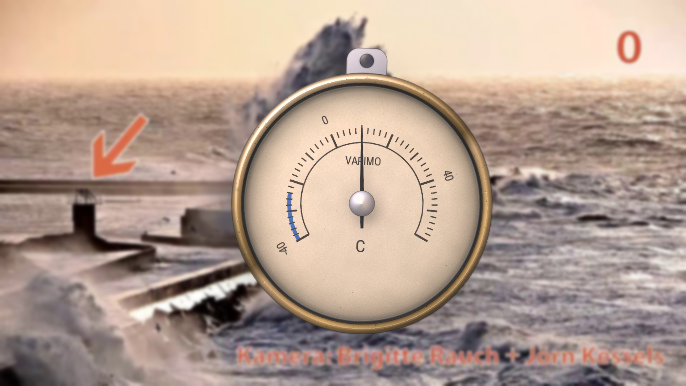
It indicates 10 °C
